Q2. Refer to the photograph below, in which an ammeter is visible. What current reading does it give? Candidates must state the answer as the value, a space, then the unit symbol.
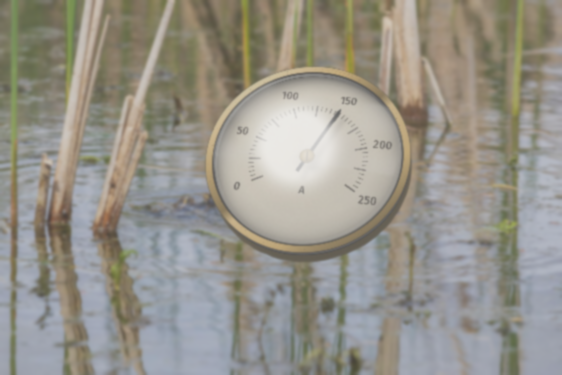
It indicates 150 A
